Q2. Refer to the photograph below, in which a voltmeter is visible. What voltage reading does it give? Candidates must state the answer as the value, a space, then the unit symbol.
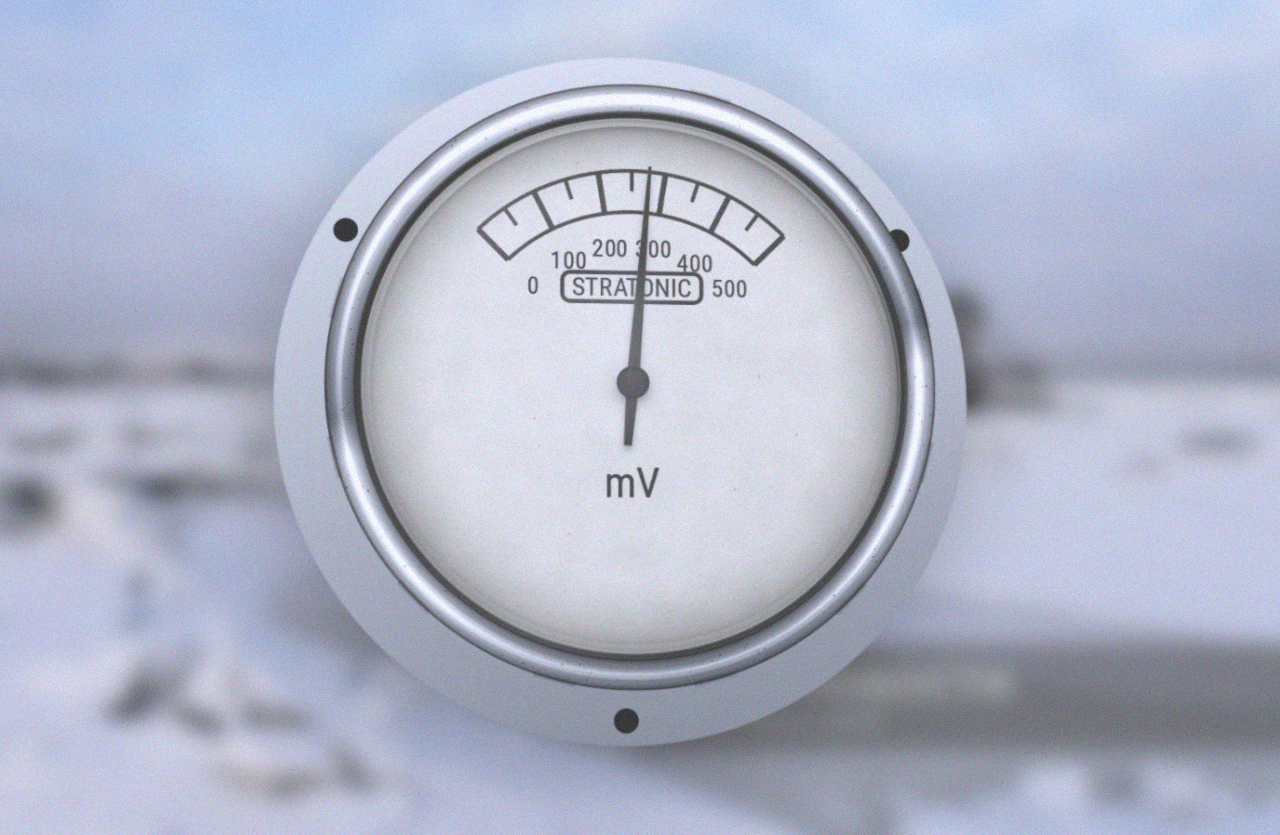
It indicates 275 mV
